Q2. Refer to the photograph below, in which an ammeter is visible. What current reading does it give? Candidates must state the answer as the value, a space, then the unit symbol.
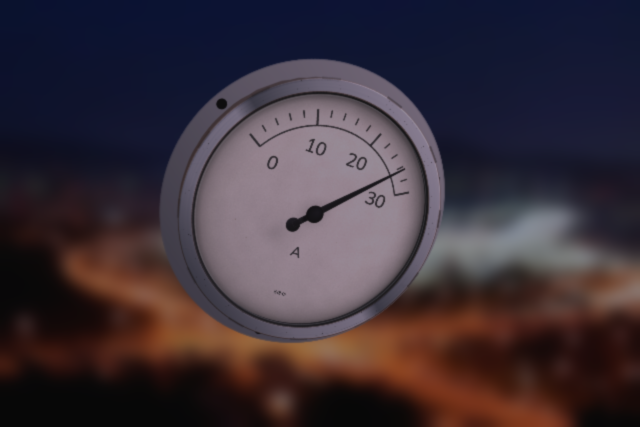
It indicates 26 A
